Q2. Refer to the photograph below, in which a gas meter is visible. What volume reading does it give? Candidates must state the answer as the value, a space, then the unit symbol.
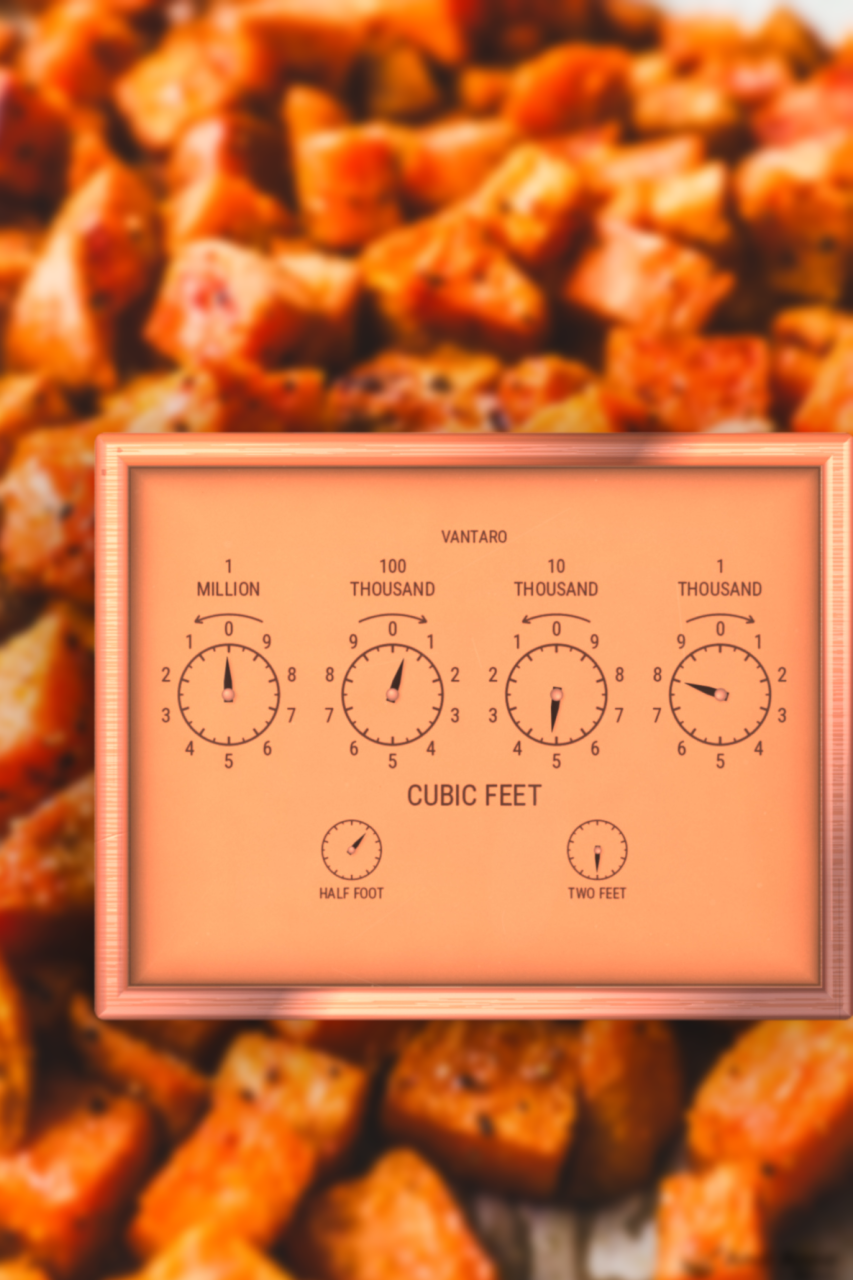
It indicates 4800 ft³
